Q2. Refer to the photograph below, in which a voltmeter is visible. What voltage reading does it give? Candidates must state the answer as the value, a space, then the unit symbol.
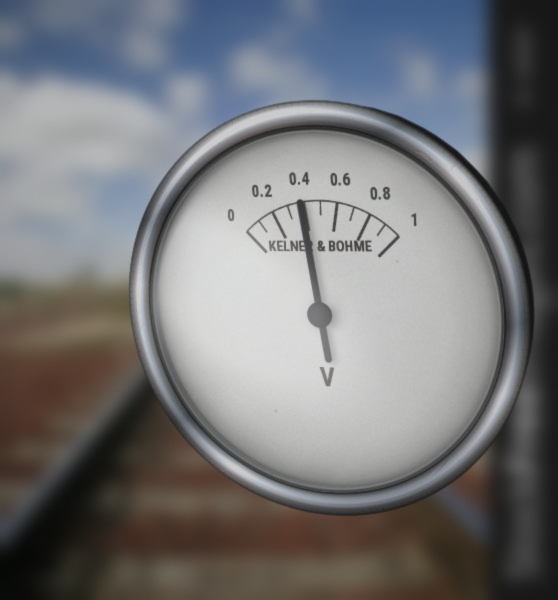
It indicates 0.4 V
